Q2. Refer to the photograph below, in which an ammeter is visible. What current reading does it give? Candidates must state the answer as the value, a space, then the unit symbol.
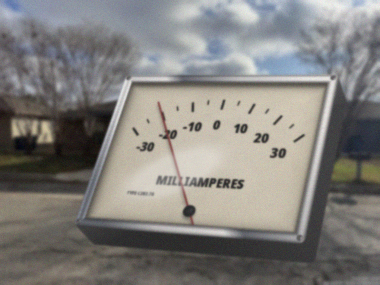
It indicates -20 mA
